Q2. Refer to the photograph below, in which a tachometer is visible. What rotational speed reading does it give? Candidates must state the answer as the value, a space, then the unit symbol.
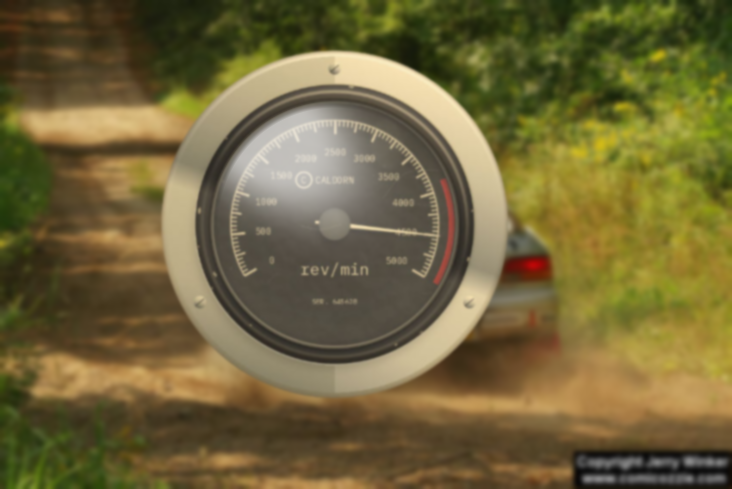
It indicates 4500 rpm
